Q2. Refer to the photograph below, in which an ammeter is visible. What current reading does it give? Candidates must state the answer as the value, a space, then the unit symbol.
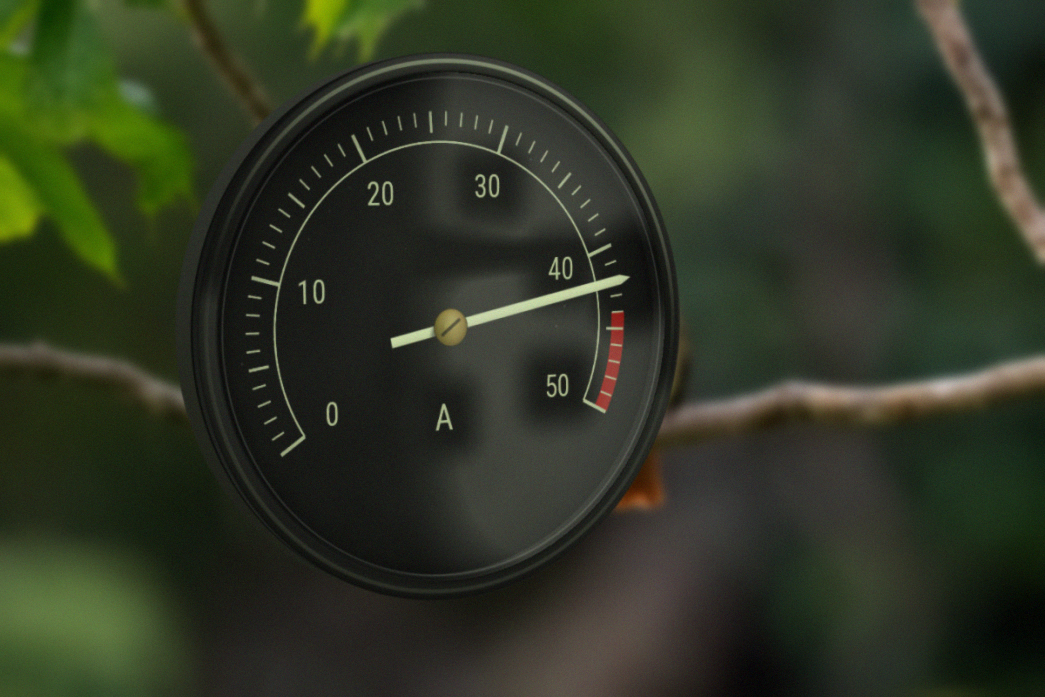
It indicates 42 A
